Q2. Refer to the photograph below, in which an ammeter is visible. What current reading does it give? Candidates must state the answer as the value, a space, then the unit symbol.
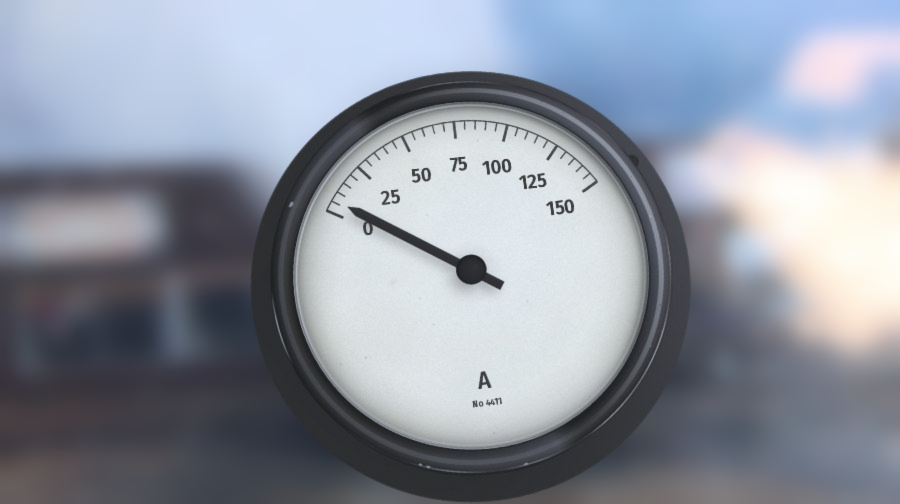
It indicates 5 A
